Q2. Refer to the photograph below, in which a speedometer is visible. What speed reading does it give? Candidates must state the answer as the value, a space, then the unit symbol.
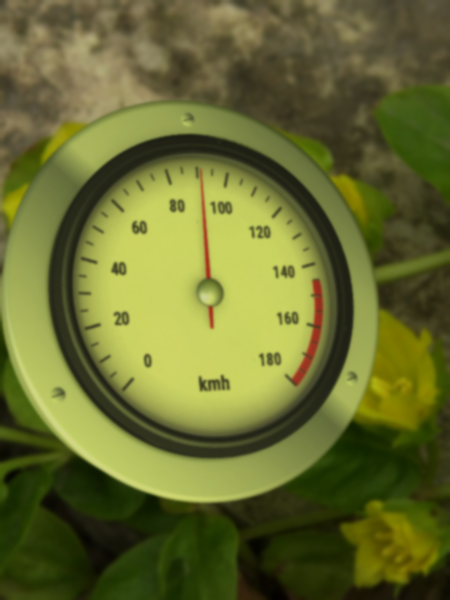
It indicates 90 km/h
